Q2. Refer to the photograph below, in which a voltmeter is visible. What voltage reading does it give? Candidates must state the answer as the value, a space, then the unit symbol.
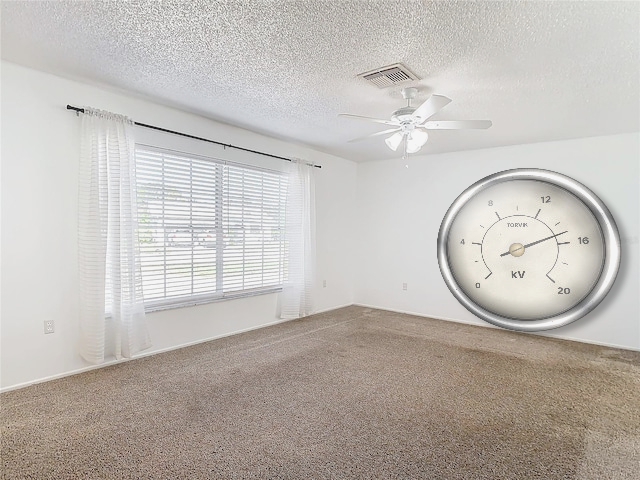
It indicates 15 kV
